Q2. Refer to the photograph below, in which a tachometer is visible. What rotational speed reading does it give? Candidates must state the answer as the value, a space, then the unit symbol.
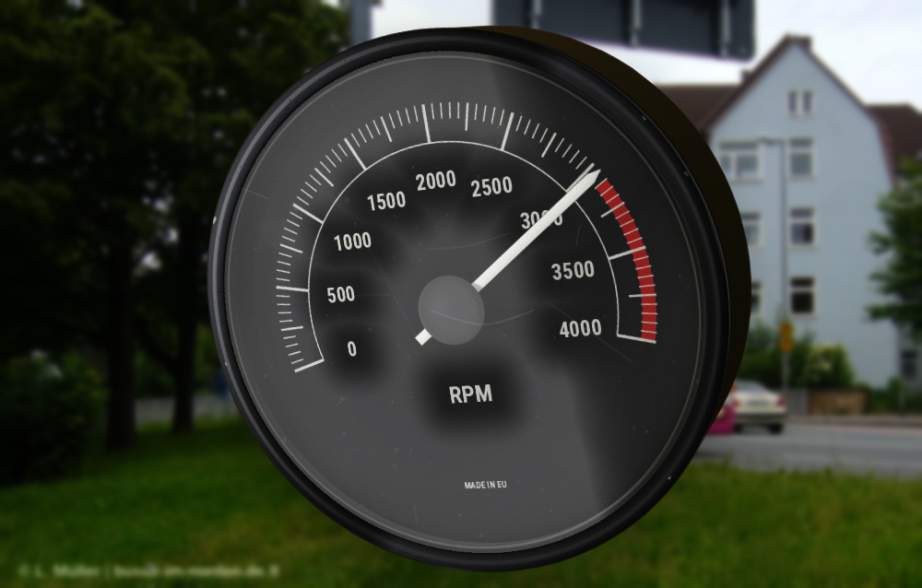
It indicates 3050 rpm
